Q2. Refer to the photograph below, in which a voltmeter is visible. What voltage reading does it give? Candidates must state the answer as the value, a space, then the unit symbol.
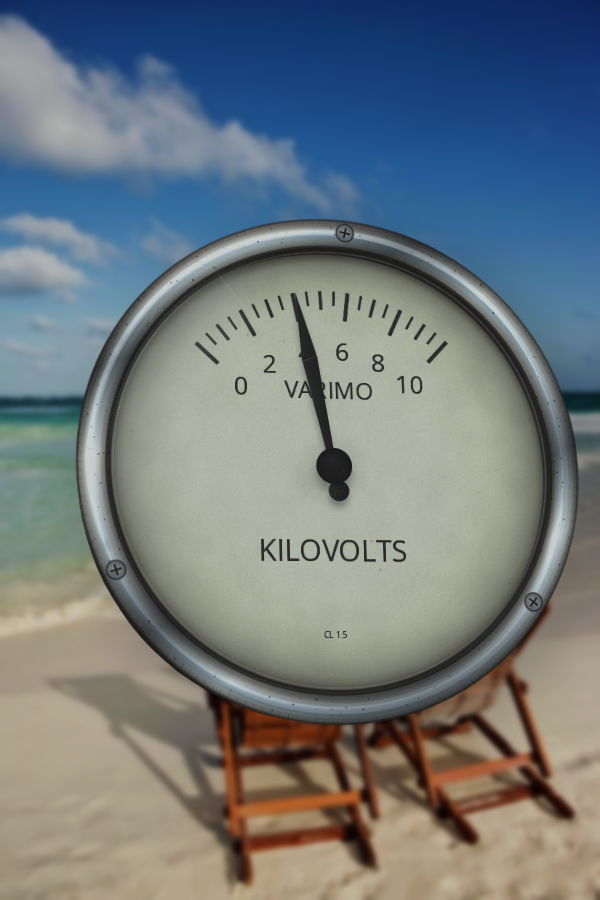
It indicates 4 kV
